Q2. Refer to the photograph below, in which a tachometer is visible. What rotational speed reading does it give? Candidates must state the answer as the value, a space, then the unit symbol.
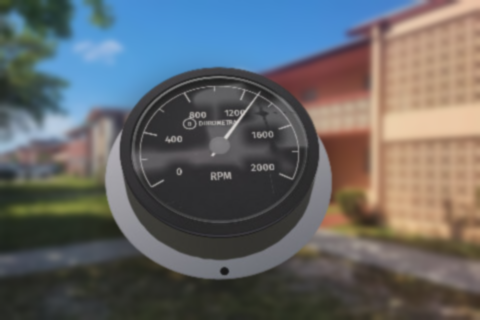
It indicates 1300 rpm
